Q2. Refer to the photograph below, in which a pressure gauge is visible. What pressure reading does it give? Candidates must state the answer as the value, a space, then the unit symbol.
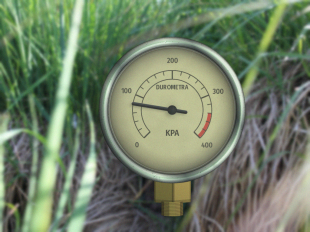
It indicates 80 kPa
